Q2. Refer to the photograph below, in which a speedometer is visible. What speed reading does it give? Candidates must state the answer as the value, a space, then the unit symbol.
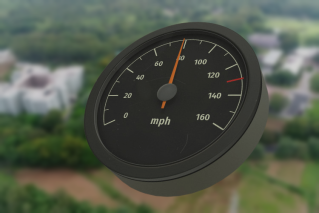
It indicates 80 mph
